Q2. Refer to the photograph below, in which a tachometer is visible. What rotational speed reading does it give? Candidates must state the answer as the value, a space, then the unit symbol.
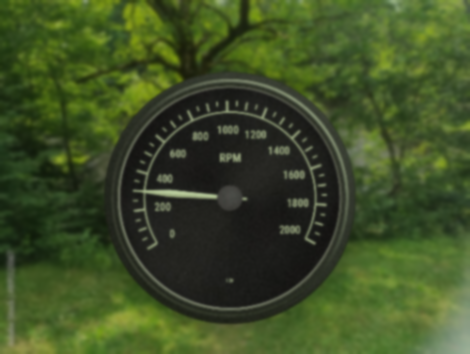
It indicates 300 rpm
